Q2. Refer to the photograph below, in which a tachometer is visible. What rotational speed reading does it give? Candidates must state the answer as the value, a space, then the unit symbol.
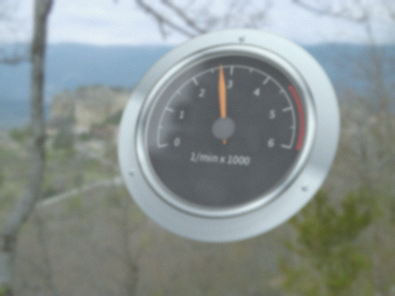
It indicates 2750 rpm
